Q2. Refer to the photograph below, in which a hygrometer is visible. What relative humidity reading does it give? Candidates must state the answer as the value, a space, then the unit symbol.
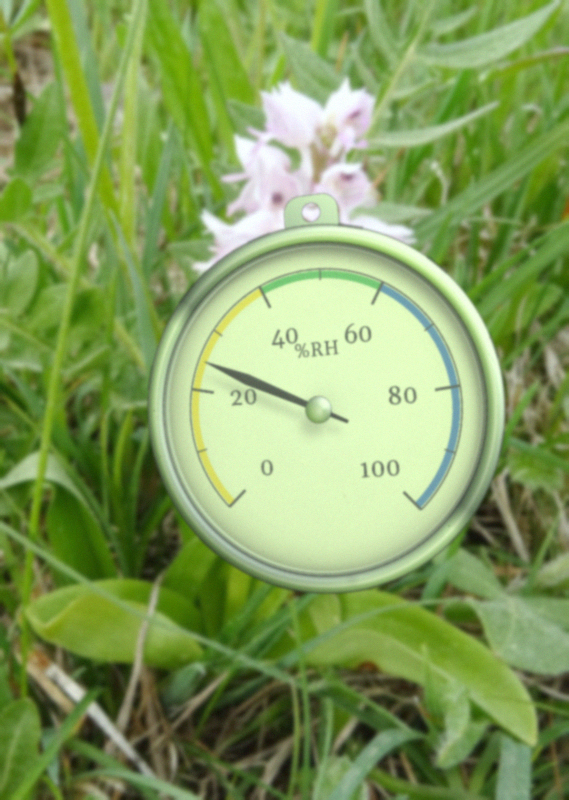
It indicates 25 %
